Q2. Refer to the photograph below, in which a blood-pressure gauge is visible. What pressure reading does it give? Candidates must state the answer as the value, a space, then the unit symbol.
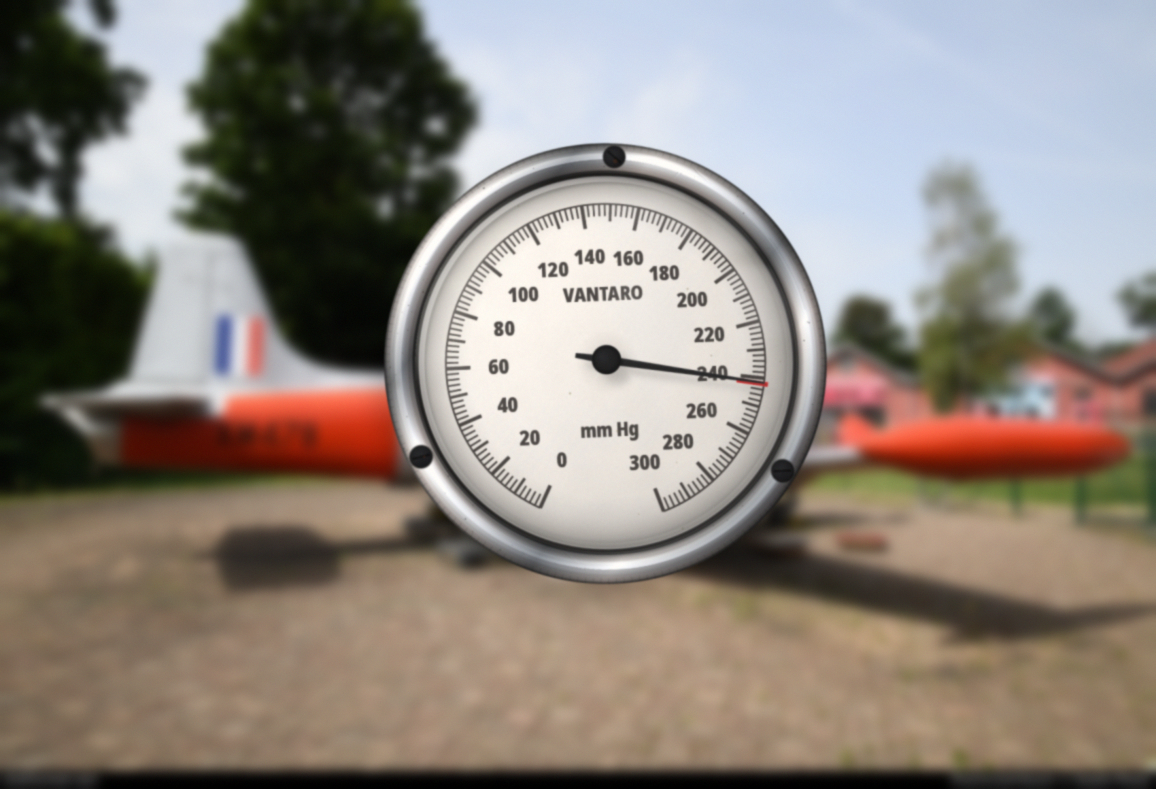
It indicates 242 mmHg
